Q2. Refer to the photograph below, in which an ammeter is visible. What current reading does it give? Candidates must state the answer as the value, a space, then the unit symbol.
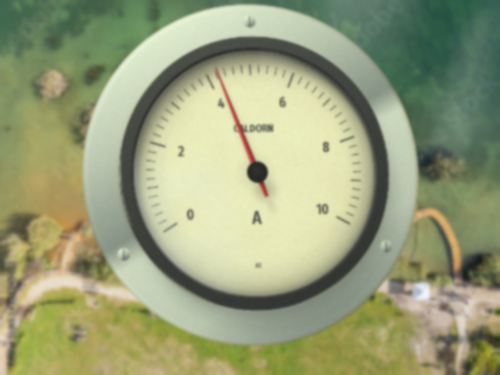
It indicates 4.2 A
